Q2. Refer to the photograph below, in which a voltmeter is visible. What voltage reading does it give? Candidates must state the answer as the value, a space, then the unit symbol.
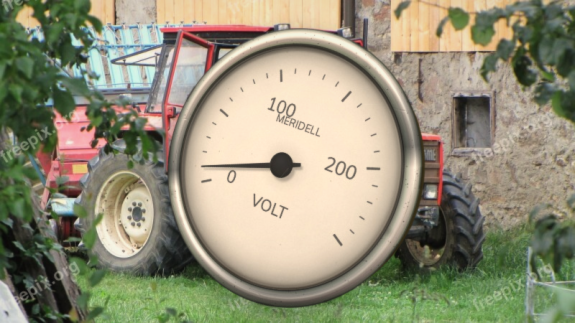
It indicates 10 V
